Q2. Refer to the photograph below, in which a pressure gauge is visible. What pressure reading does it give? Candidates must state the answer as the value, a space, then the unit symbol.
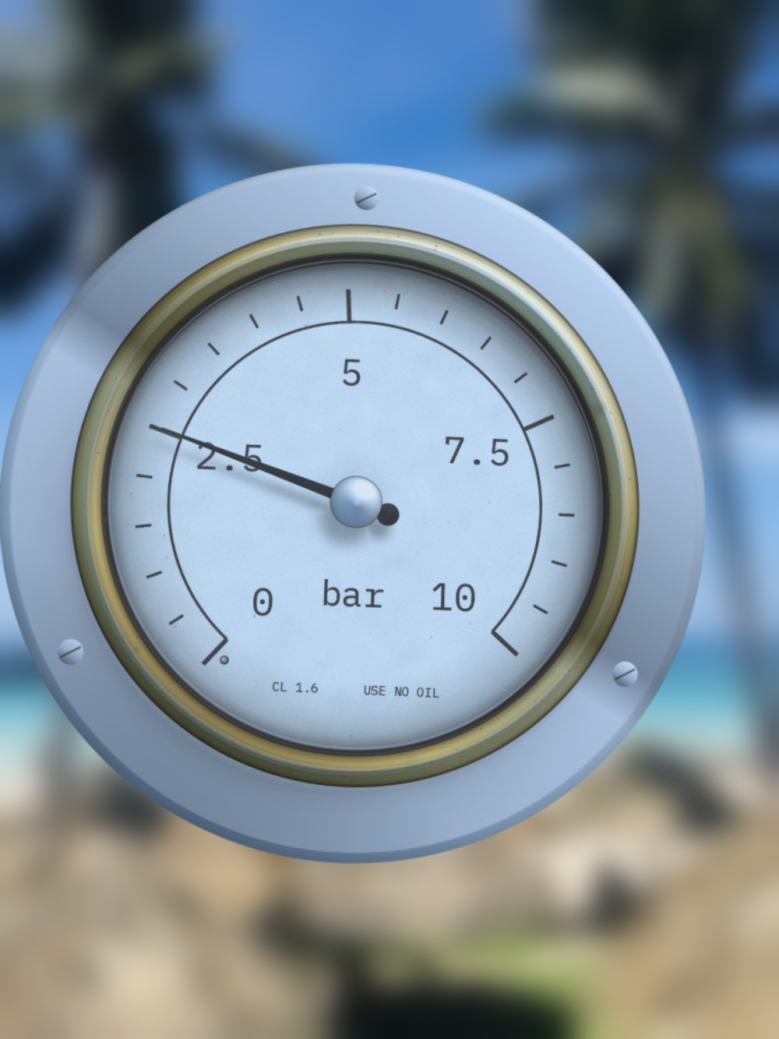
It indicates 2.5 bar
